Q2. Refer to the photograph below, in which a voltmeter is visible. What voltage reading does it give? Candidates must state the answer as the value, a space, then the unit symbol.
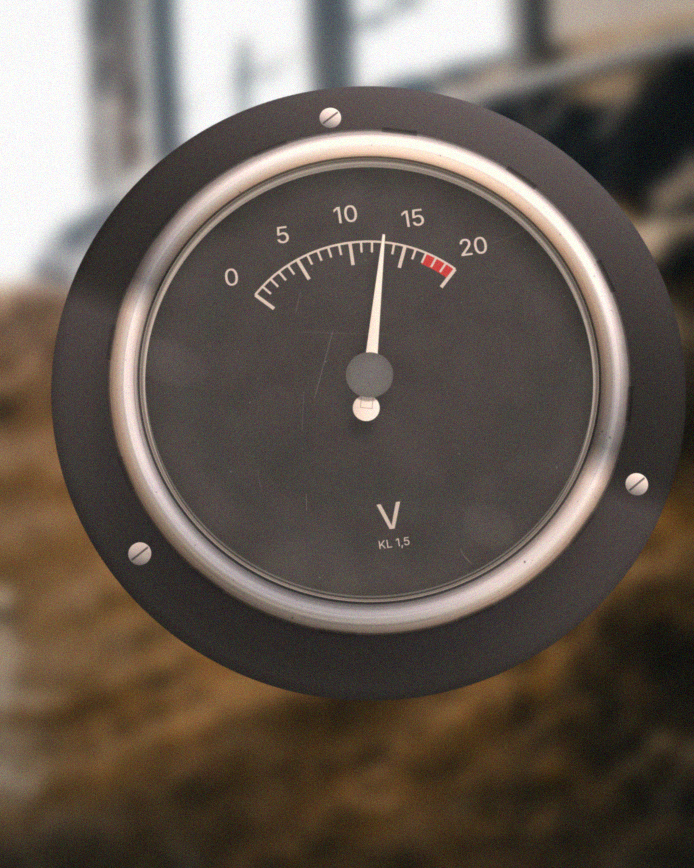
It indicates 13 V
